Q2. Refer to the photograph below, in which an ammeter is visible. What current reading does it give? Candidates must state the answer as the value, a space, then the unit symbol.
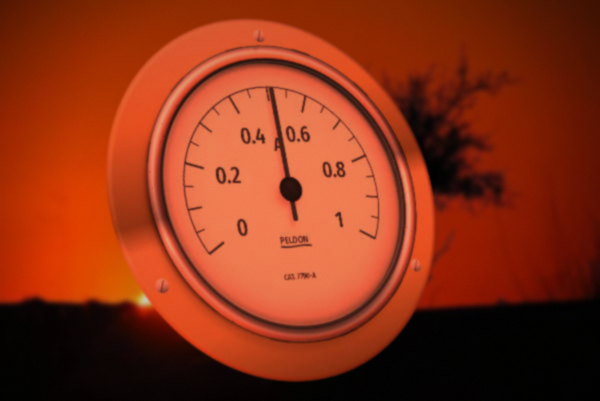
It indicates 0.5 A
